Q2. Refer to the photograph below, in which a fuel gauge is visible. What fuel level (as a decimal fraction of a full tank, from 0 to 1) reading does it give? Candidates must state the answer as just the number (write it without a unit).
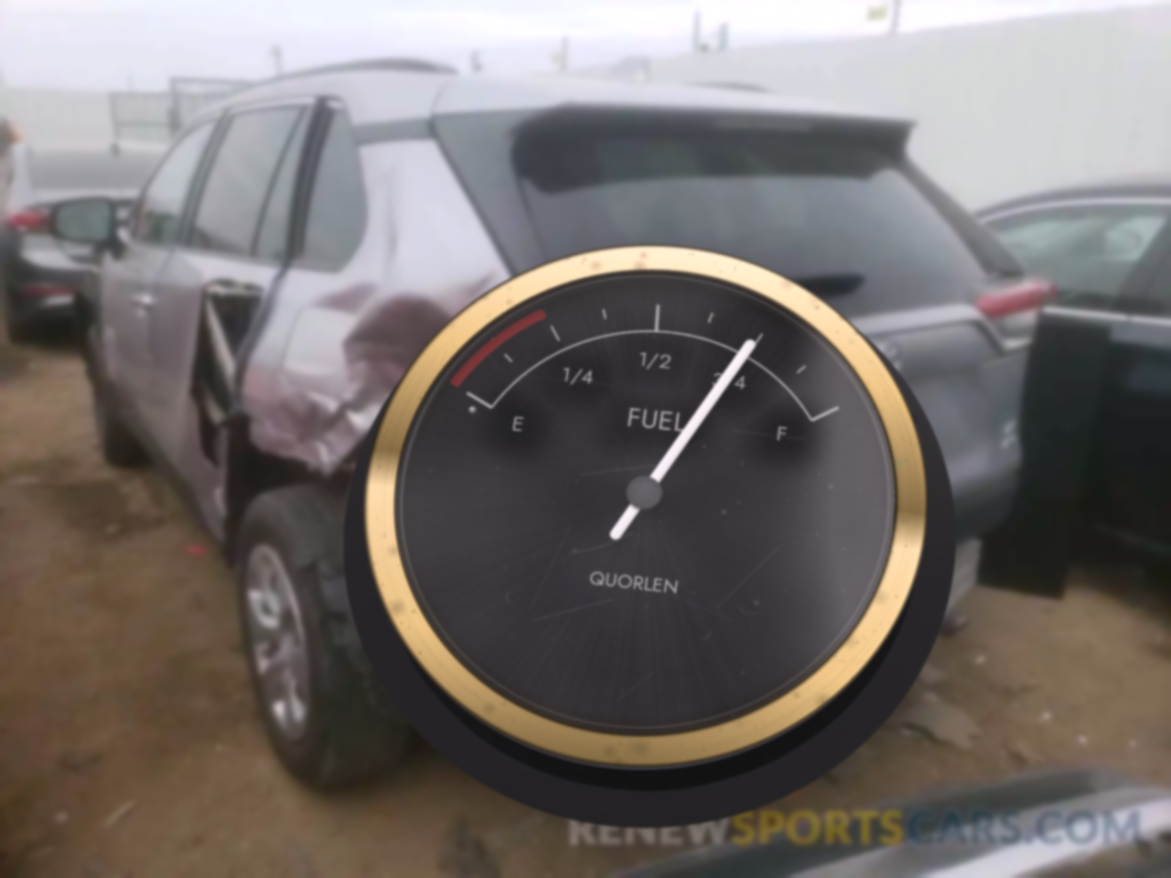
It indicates 0.75
